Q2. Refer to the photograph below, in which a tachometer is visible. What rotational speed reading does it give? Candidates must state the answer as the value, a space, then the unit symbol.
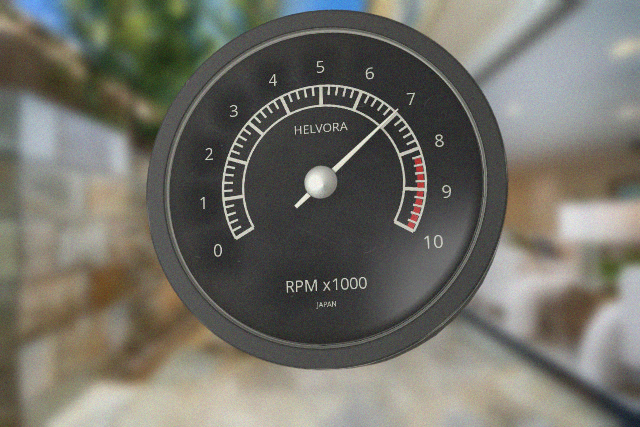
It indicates 7000 rpm
